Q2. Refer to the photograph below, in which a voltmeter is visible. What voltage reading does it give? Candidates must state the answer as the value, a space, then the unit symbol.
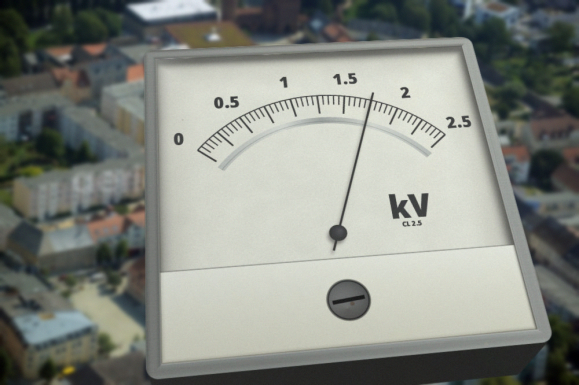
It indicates 1.75 kV
